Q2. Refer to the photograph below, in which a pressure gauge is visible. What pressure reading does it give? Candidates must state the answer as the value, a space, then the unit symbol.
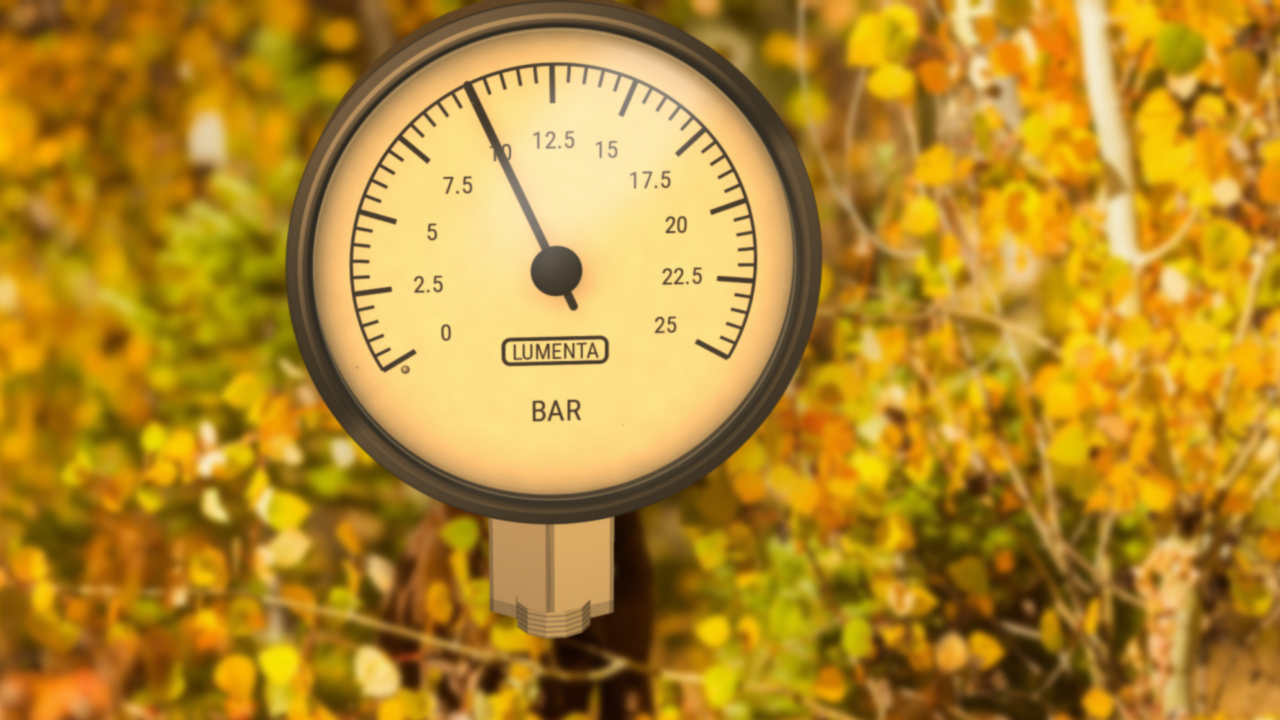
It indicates 10 bar
